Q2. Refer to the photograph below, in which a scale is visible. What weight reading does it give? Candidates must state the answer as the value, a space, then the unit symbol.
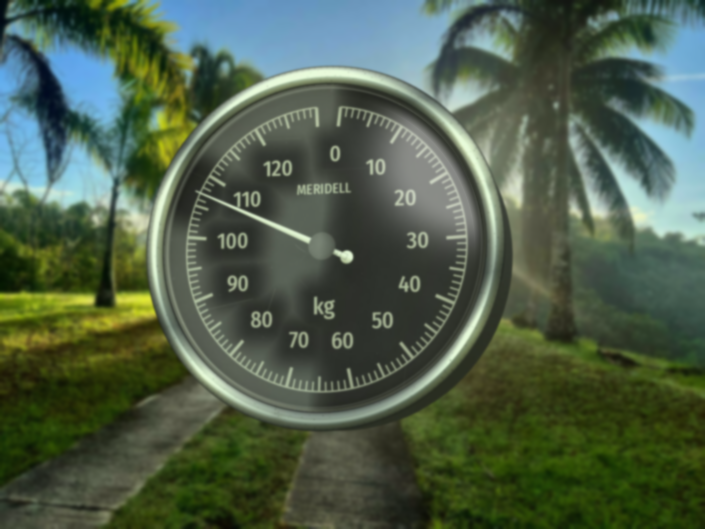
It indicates 107 kg
